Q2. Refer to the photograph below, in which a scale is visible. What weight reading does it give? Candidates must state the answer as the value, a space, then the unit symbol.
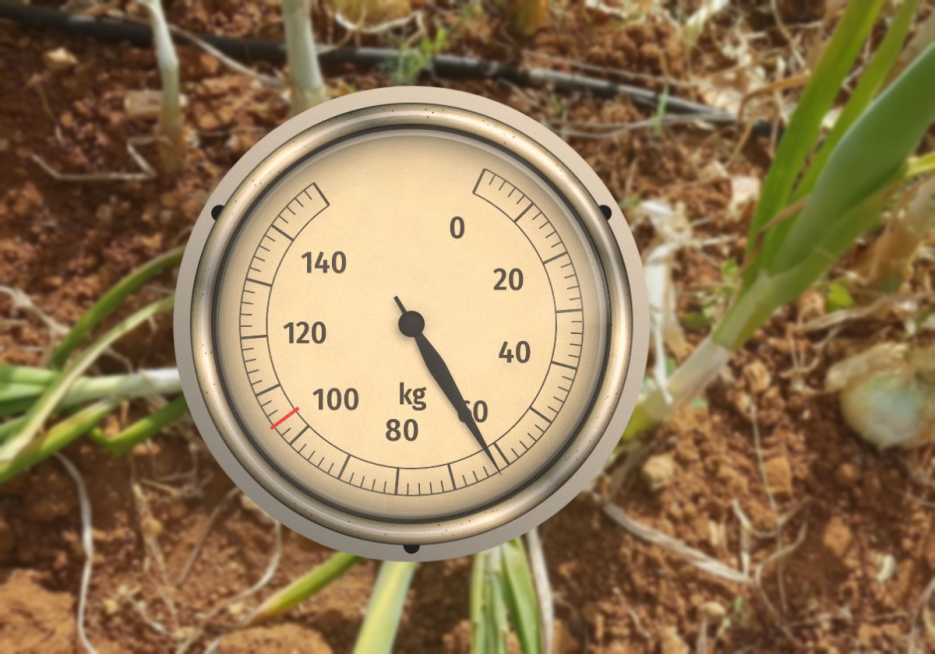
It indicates 62 kg
